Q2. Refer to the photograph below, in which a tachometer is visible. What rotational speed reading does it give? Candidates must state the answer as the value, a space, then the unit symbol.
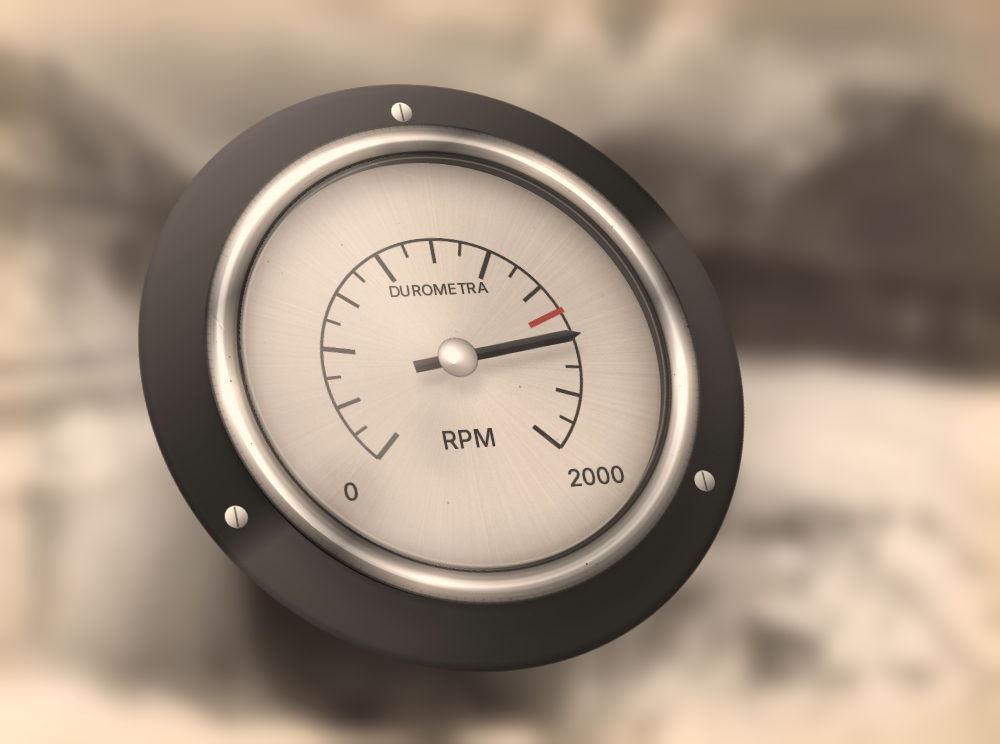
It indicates 1600 rpm
